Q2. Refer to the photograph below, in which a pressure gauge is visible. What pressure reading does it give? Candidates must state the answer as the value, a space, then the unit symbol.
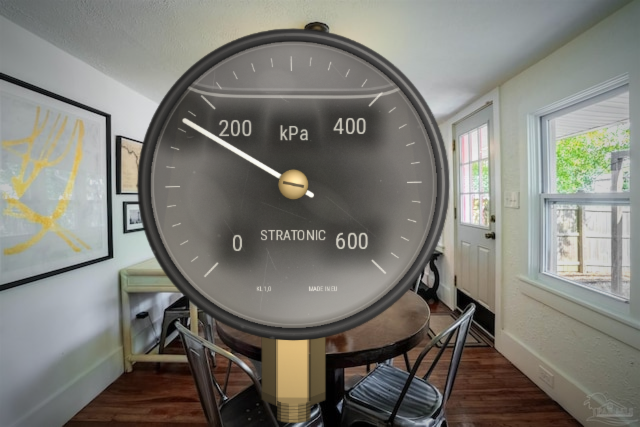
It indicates 170 kPa
